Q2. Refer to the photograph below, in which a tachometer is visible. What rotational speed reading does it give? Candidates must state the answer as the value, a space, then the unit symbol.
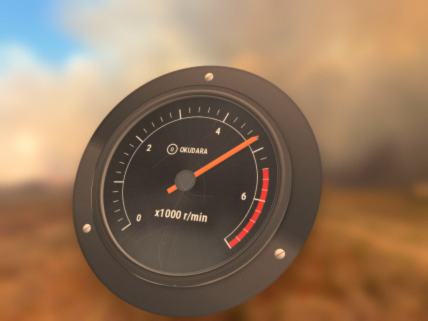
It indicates 4800 rpm
